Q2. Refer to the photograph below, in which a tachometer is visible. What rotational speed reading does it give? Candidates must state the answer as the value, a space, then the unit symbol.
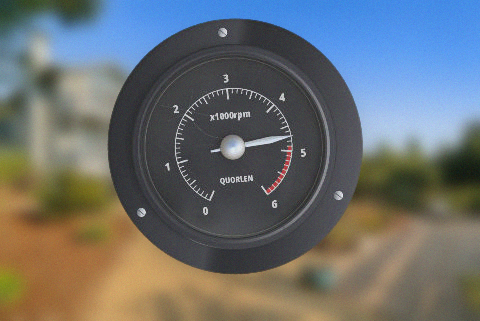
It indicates 4700 rpm
